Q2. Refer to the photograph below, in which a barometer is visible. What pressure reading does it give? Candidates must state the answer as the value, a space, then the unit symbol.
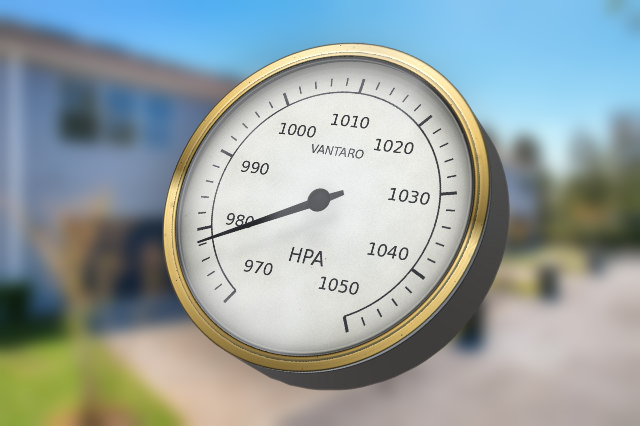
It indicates 978 hPa
